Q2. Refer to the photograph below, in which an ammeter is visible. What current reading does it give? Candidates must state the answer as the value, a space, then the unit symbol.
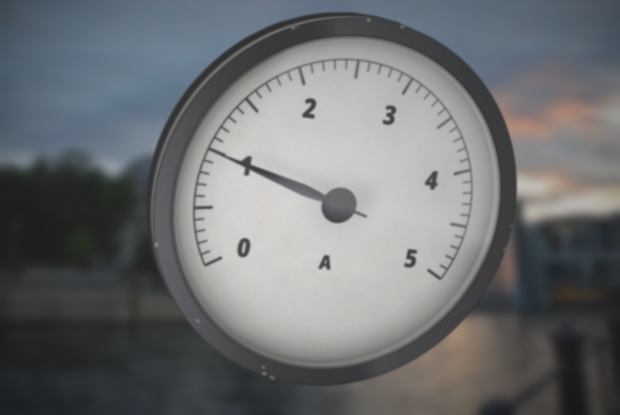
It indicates 1 A
